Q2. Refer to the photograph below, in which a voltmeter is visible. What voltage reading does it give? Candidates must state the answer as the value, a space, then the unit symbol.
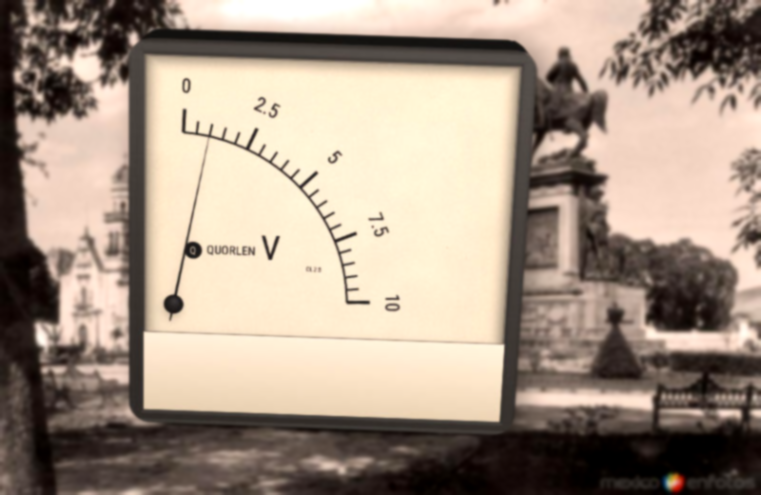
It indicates 1 V
